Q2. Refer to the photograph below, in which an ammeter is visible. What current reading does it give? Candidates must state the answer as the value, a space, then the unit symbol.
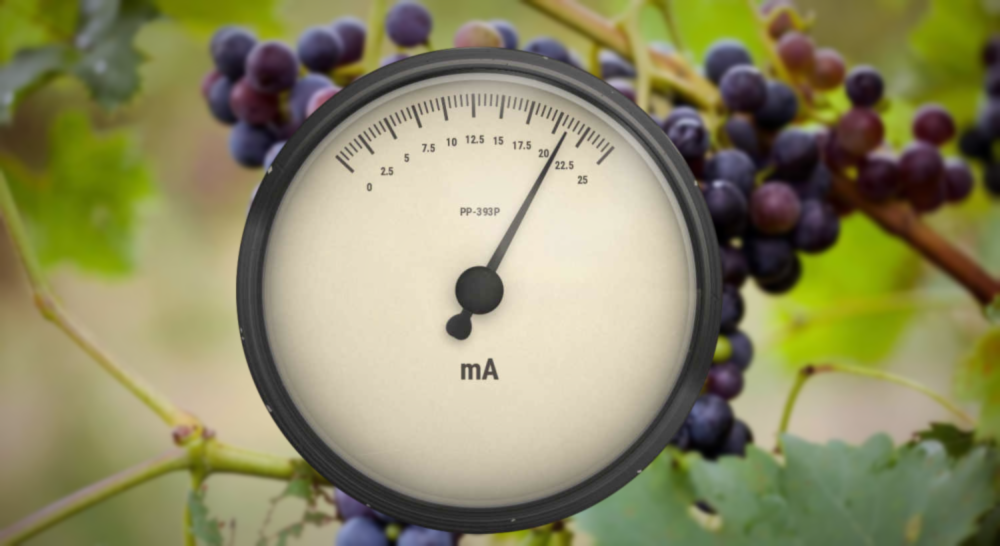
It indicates 21 mA
